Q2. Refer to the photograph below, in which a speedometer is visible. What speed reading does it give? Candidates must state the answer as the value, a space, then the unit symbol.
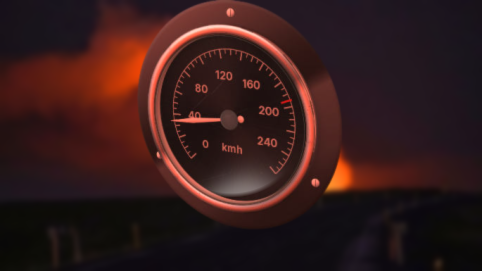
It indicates 35 km/h
